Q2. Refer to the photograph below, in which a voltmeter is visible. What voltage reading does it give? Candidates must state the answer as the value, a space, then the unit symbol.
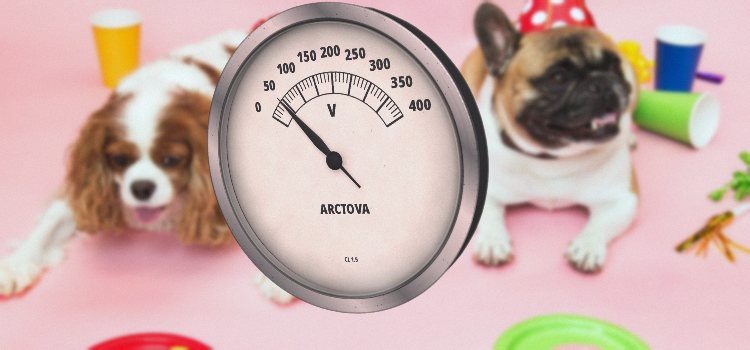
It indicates 50 V
